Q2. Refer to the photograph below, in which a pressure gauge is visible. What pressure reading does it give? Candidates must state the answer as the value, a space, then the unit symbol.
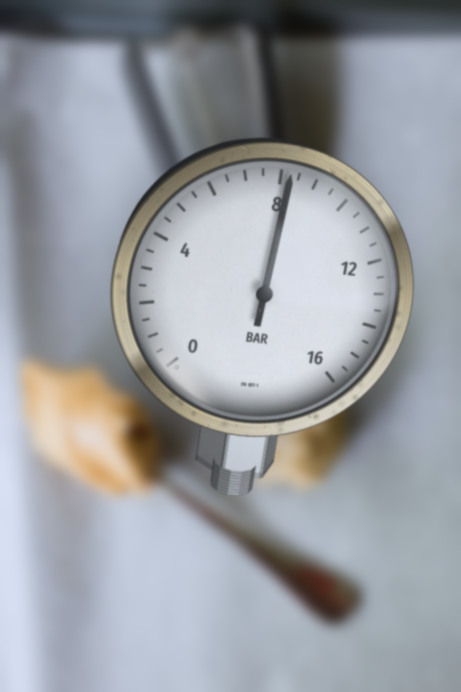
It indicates 8.25 bar
